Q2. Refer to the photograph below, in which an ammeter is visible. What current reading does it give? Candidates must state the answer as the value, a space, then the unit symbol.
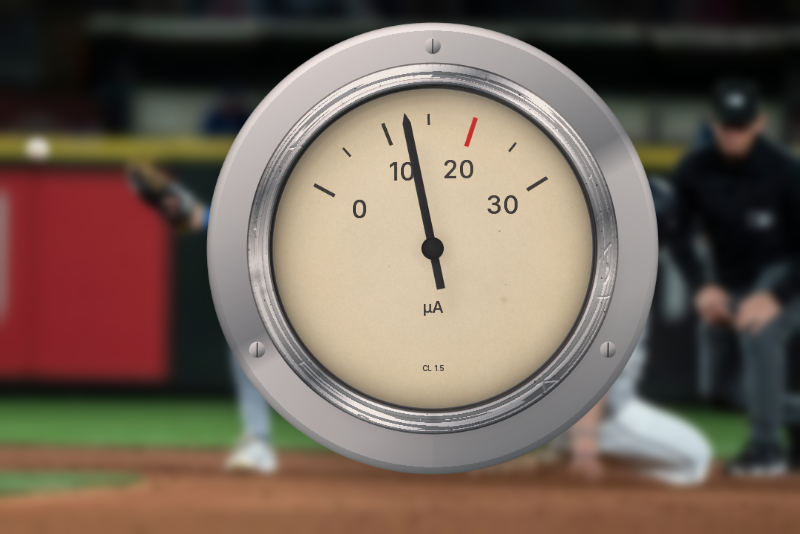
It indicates 12.5 µA
